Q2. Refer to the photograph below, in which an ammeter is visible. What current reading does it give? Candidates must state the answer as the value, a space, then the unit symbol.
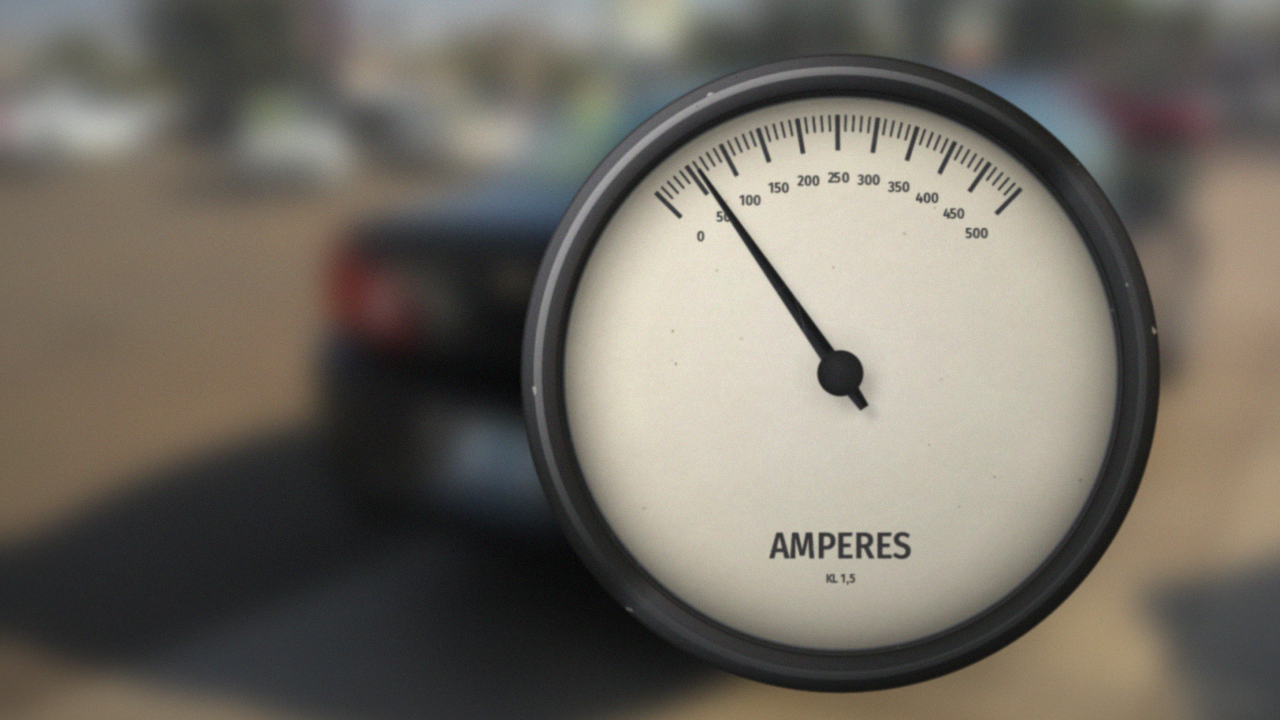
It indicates 60 A
